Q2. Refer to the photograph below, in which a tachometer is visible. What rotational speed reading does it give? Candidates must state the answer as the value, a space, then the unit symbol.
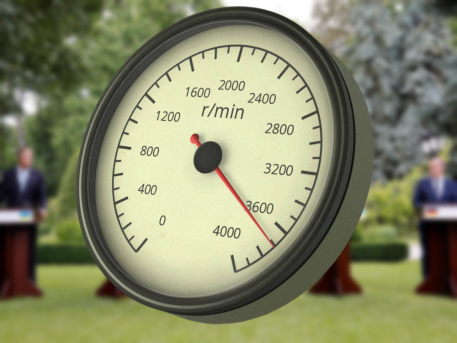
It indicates 3700 rpm
